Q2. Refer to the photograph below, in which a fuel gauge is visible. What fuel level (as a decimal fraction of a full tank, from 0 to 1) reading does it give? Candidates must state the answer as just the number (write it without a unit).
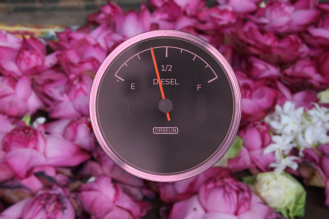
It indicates 0.375
